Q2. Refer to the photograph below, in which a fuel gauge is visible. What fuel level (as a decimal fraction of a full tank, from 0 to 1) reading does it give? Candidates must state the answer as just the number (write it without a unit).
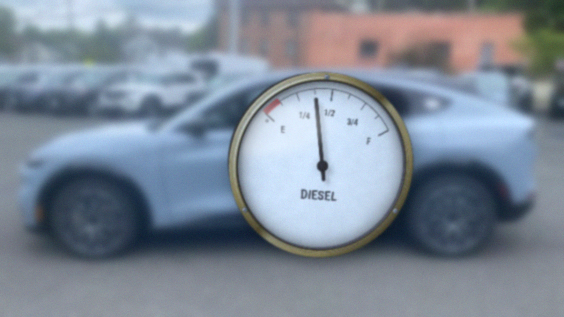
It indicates 0.375
